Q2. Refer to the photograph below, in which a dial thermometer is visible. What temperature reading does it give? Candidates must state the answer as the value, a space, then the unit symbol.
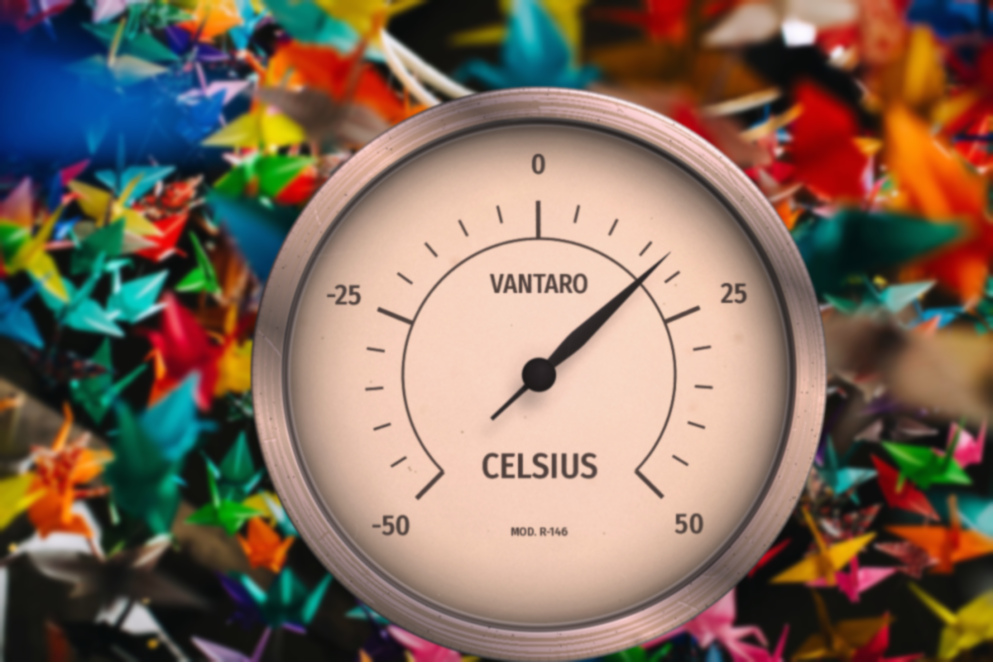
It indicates 17.5 °C
